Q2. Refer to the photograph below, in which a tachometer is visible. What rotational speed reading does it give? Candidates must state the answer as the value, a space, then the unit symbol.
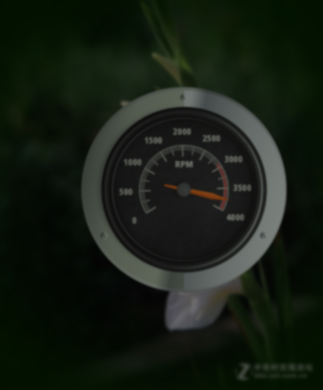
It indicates 3750 rpm
